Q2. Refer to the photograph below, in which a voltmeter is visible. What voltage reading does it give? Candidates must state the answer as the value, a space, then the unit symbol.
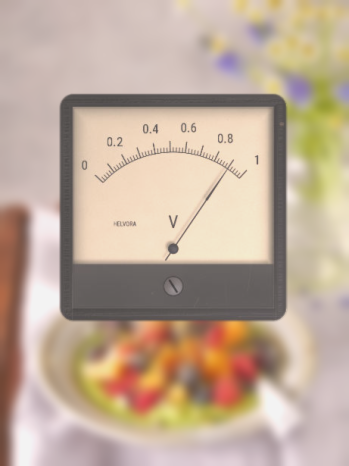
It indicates 0.9 V
